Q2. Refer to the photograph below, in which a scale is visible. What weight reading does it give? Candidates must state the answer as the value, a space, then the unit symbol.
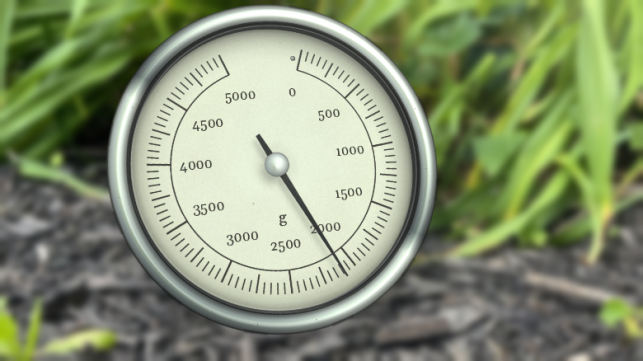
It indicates 2100 g
